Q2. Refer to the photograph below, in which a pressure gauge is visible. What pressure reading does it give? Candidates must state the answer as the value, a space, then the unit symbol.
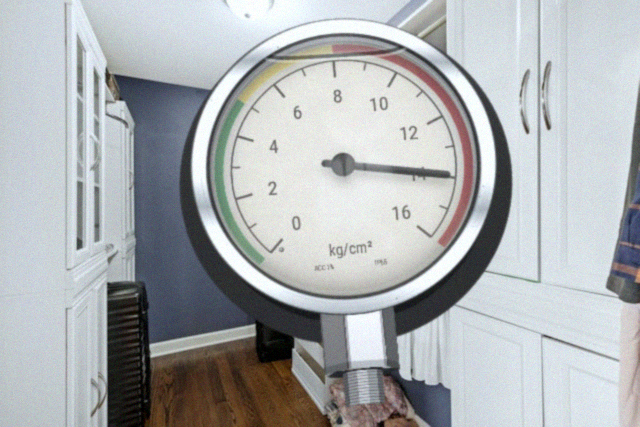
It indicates 14 kg/cm²
